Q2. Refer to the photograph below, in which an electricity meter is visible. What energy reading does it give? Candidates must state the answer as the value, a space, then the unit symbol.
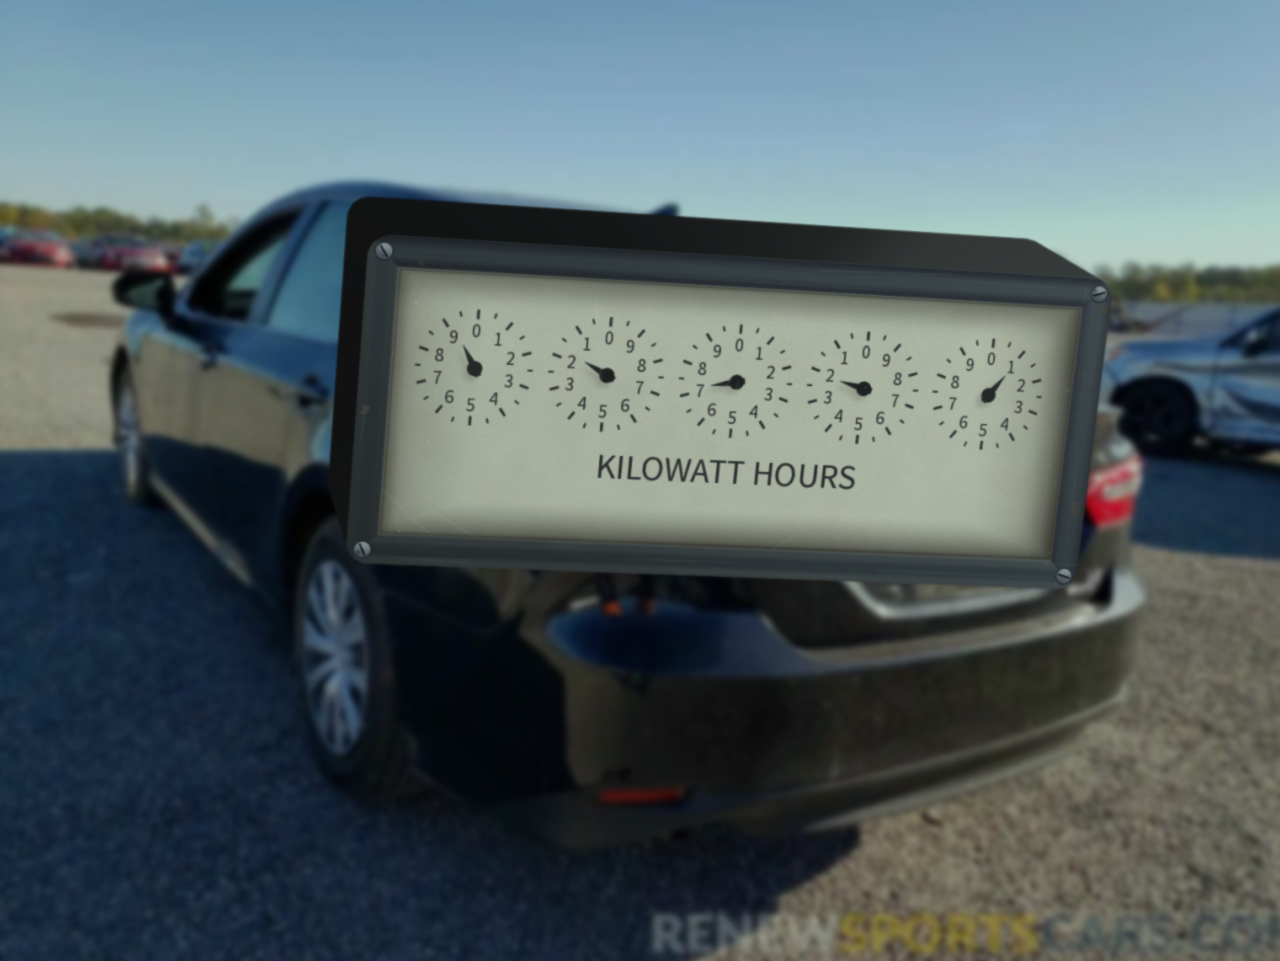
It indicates 91721 kWh
